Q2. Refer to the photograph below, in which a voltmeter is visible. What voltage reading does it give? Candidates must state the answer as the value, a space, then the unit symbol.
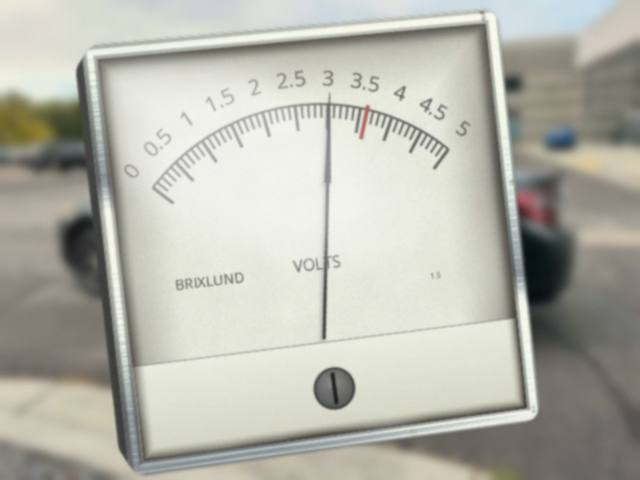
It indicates 3 V
